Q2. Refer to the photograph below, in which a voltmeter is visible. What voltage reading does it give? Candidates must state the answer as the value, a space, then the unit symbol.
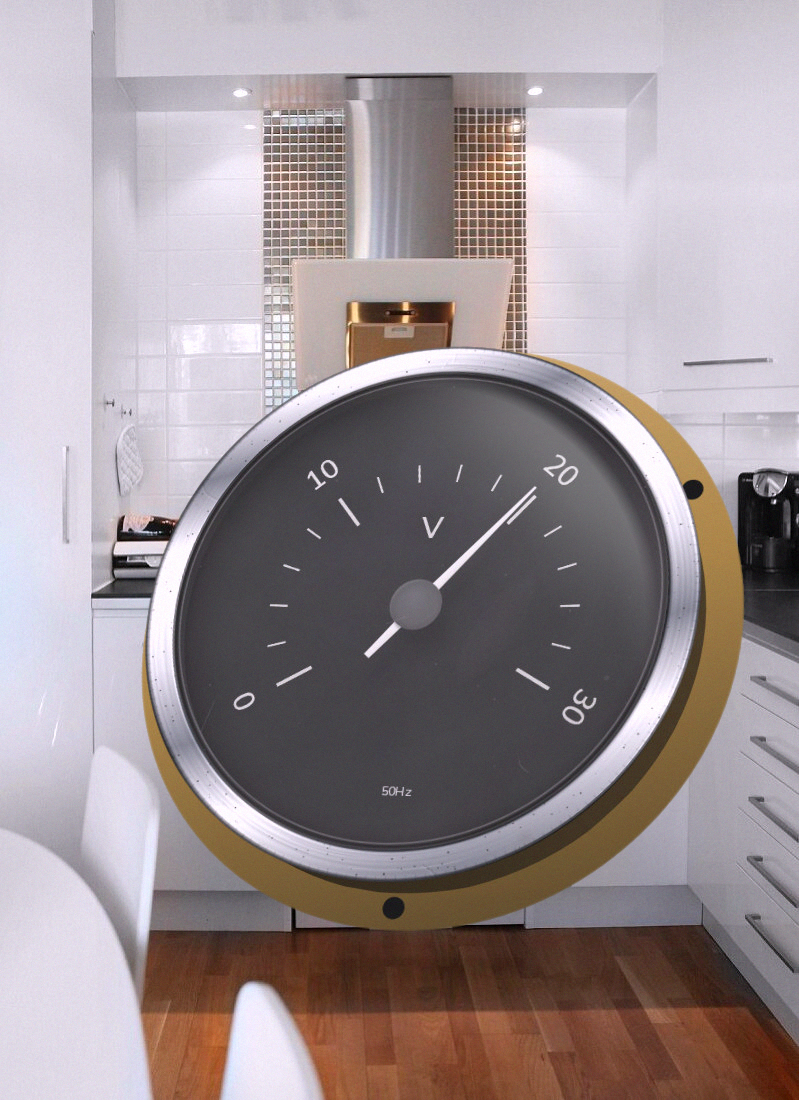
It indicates 20 V
